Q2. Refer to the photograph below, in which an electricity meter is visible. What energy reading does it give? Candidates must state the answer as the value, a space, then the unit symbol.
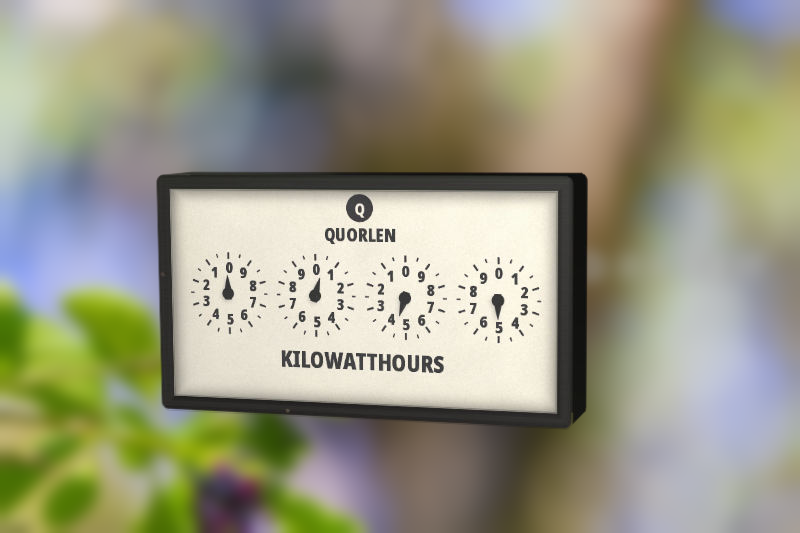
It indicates 45 kWh
